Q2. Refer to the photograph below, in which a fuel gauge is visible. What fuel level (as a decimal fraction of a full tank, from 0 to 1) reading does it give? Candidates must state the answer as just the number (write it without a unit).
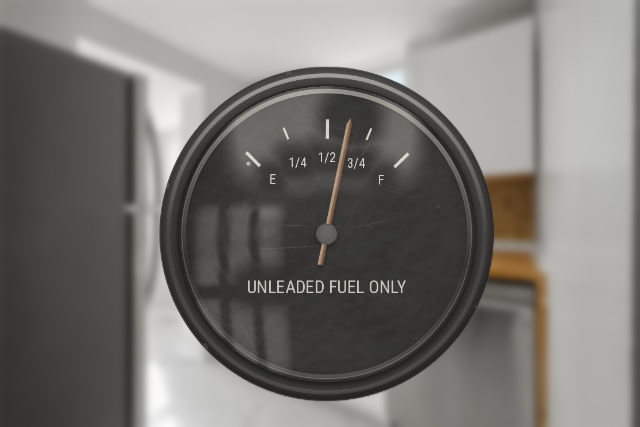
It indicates 0.625
